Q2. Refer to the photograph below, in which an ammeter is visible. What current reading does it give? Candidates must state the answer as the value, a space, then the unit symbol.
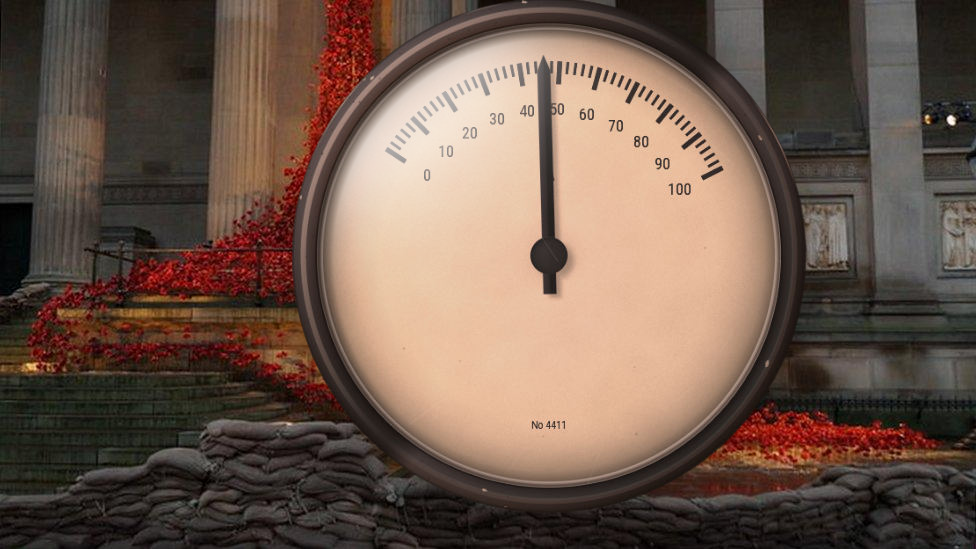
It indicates 46 A
